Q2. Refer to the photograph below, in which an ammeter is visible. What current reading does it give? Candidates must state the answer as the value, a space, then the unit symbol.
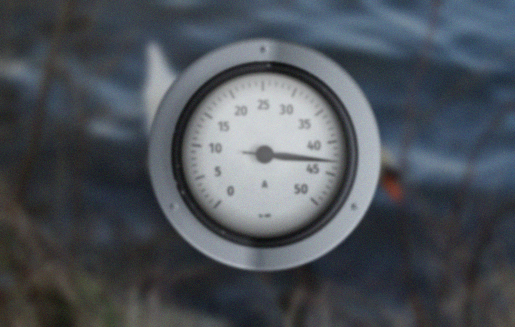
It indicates 43 A
